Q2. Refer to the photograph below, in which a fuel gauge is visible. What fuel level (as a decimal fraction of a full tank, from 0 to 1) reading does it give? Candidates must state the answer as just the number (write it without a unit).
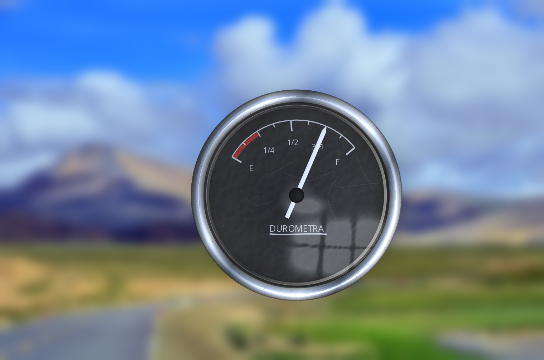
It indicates 0.75
